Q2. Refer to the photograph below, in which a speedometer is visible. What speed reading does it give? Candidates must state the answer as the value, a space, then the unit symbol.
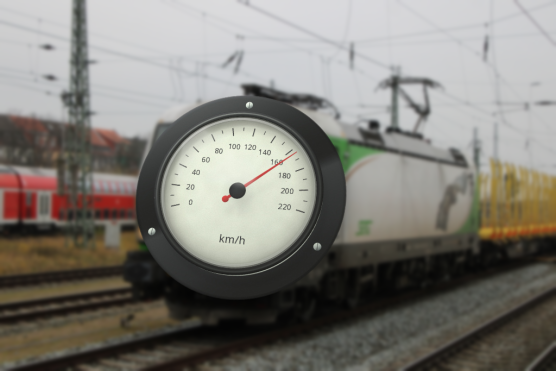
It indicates 165 km/h
